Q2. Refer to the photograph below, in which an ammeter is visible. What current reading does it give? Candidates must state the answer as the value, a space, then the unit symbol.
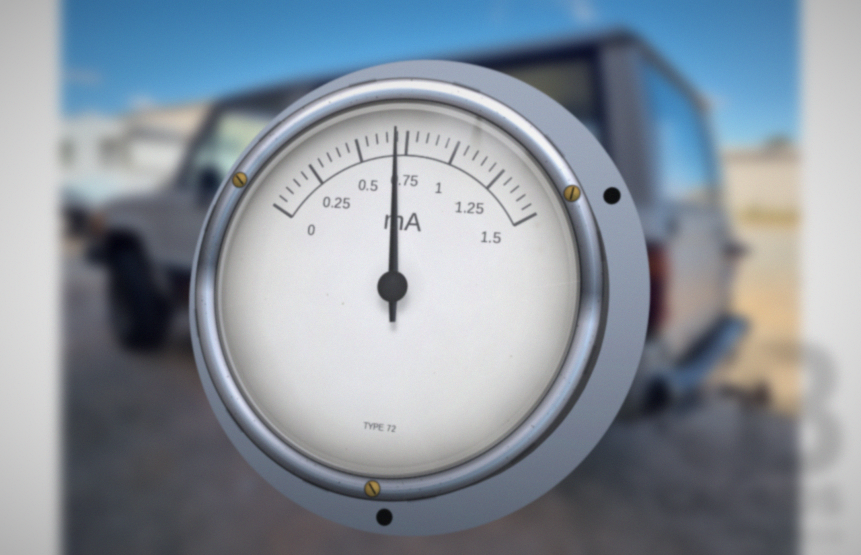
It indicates 0.7 mA
